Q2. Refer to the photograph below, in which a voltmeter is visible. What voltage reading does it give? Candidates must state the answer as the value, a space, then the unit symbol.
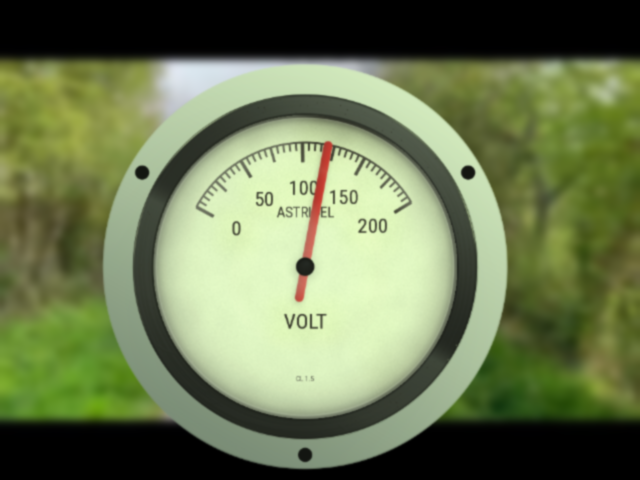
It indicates 120 V
